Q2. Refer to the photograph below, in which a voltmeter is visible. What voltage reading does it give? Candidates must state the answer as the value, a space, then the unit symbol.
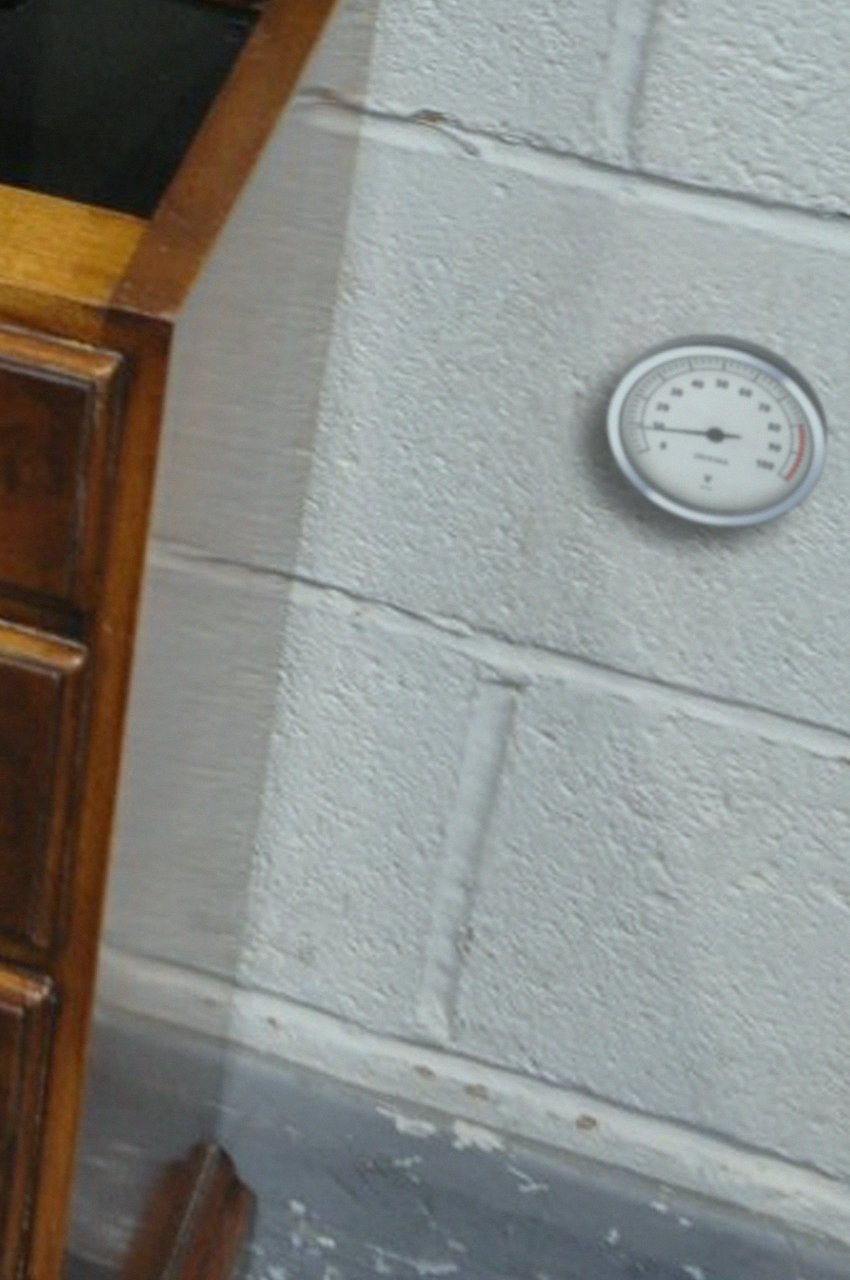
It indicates 10 V
